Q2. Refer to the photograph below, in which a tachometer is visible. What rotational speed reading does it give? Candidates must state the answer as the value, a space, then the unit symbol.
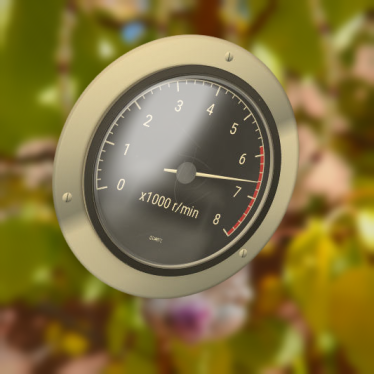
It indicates 6600 rpm
